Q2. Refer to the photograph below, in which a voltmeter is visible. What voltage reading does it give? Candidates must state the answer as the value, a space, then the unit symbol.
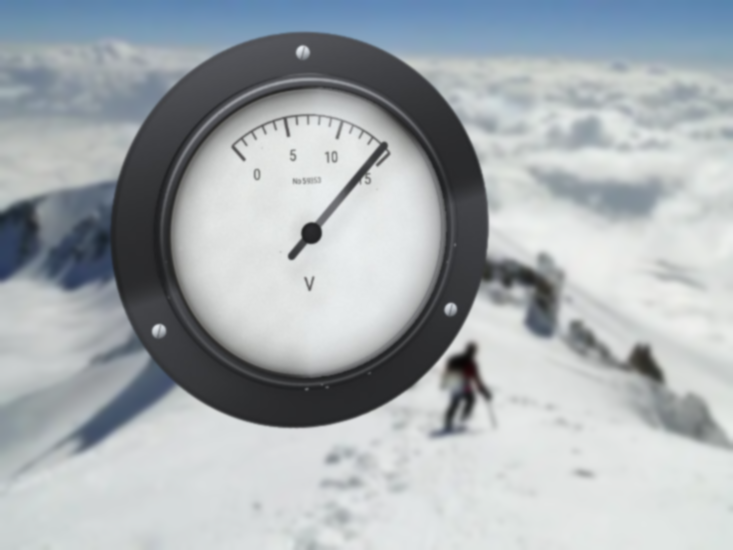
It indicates 14 V
